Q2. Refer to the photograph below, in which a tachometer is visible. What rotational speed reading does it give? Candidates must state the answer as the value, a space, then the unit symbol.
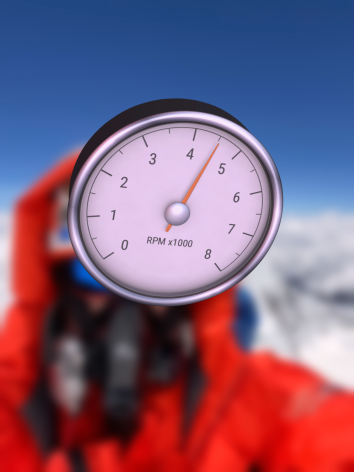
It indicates 4500 rpm
